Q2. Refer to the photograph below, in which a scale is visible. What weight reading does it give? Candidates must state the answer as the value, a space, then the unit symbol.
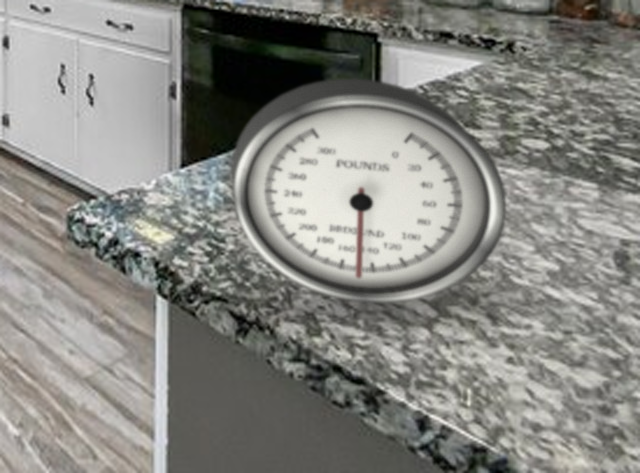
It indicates 150 lb
